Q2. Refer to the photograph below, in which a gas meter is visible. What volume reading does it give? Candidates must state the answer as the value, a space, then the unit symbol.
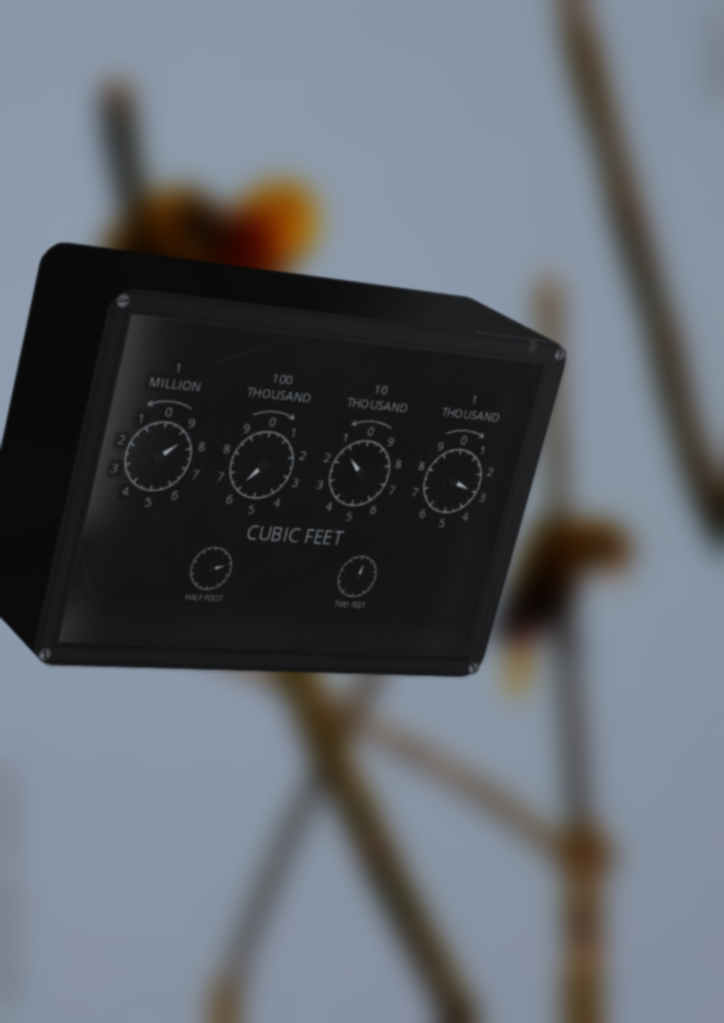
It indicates 861300 ft³
